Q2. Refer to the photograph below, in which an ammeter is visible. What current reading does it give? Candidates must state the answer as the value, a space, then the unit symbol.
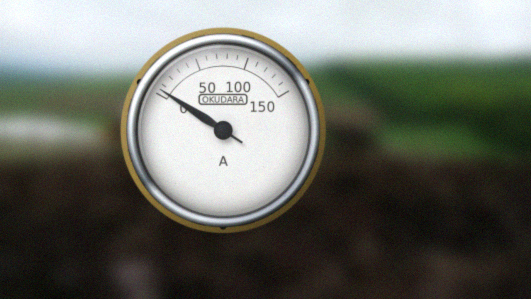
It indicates 5 A
